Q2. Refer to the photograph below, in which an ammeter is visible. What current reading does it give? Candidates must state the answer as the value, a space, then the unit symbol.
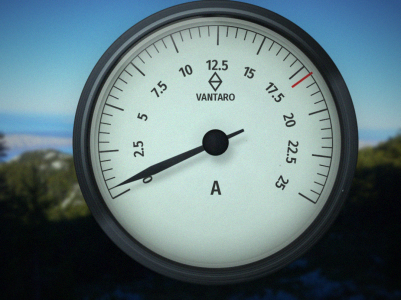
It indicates 0.5 A
